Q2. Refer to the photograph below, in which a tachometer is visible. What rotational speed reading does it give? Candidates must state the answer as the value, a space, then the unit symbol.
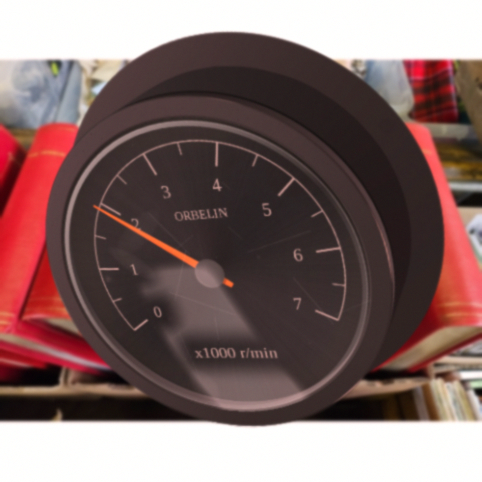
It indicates 2000 rpm
